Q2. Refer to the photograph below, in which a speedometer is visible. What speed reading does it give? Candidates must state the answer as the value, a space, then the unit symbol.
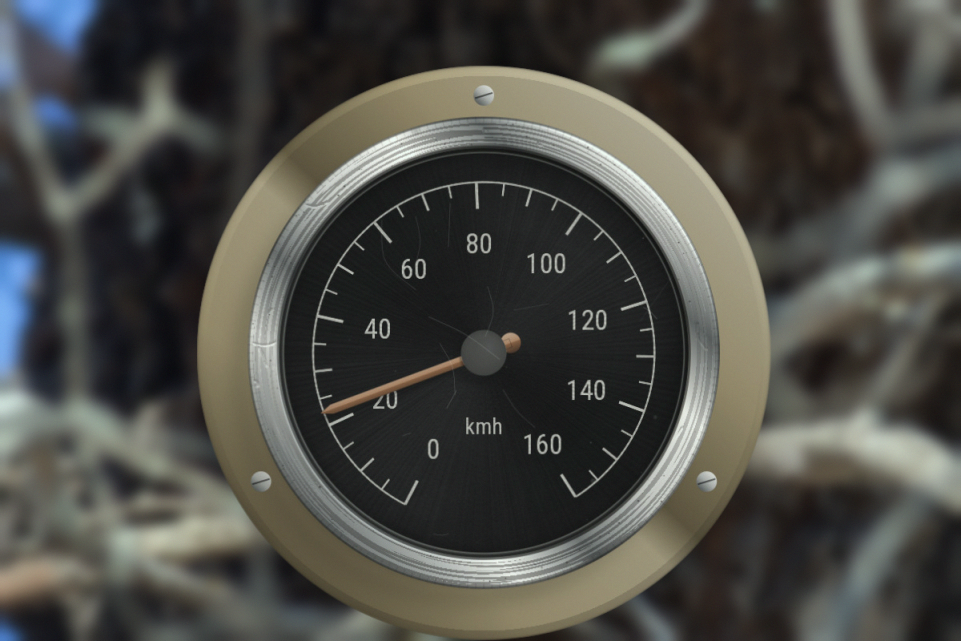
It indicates 22.5 km/h
